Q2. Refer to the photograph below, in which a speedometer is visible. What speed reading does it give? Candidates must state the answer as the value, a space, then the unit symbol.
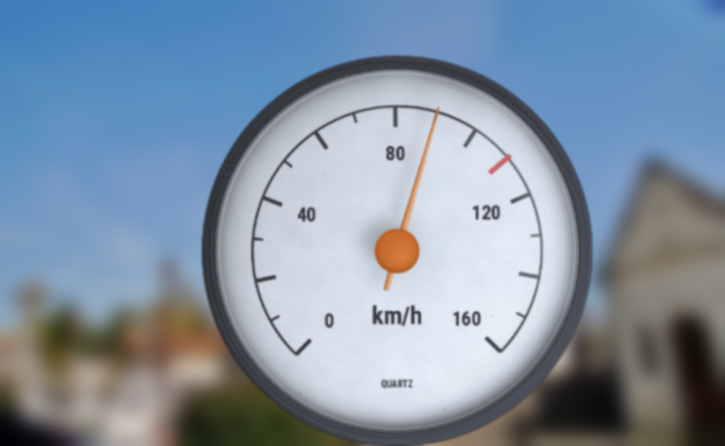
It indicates 90 km/h
